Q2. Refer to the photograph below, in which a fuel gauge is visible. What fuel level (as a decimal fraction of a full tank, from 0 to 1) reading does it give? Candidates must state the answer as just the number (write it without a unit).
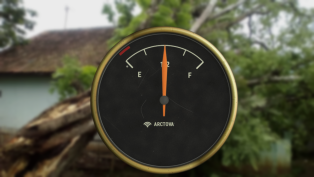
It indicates 0.5
